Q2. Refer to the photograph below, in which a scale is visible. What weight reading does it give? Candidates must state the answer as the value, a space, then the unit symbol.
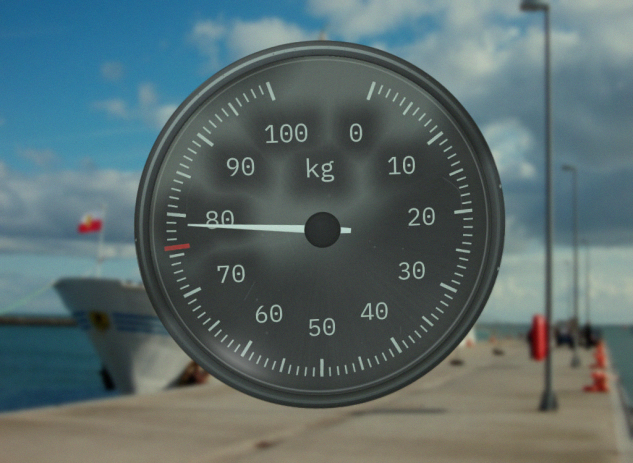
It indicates 79 kg
